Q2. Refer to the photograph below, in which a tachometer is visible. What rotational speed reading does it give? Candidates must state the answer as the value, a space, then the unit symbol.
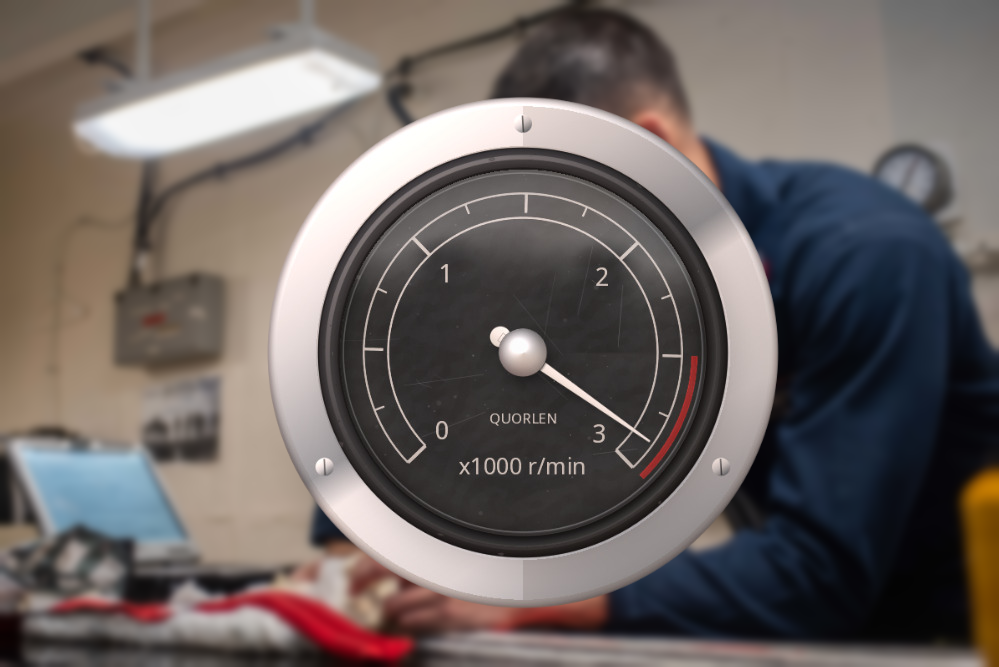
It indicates 2875 rpm
